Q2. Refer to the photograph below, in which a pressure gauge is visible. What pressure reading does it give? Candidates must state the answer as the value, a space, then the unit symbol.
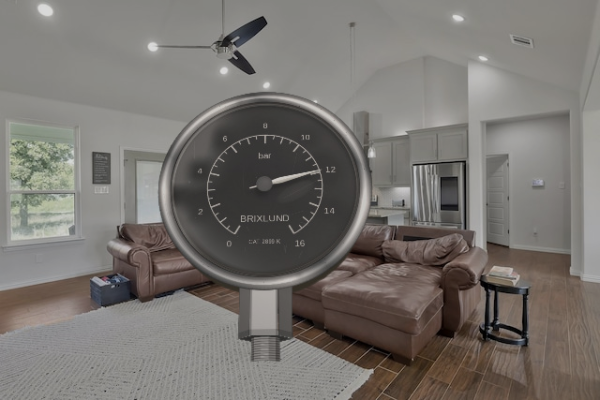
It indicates 12 bar
